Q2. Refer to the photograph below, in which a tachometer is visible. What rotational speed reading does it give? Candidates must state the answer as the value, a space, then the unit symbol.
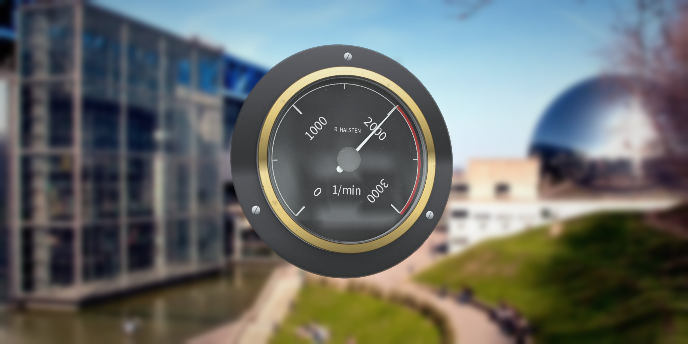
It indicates 2000 rpm
